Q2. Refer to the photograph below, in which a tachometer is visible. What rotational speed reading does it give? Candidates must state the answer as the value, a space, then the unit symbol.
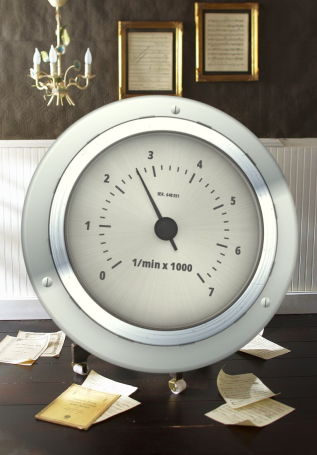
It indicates 2600 rpm
